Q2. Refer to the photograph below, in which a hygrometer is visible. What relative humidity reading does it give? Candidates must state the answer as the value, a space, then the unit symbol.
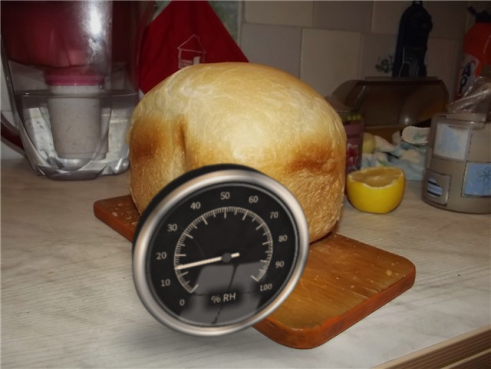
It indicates 15 %
